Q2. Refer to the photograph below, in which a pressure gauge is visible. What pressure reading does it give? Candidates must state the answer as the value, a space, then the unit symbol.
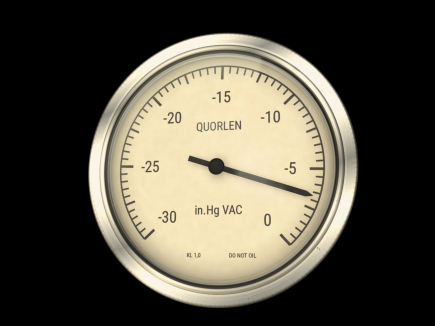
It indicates -3.25 inHg
